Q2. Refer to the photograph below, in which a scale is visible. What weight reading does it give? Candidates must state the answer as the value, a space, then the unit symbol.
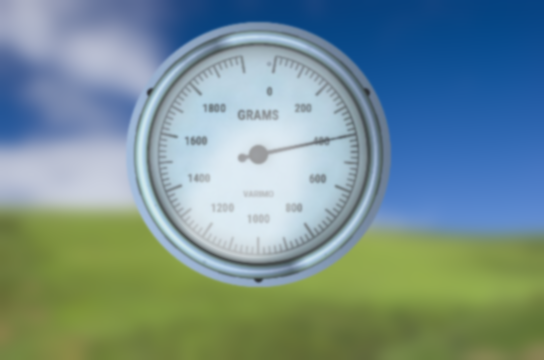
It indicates 400 g
